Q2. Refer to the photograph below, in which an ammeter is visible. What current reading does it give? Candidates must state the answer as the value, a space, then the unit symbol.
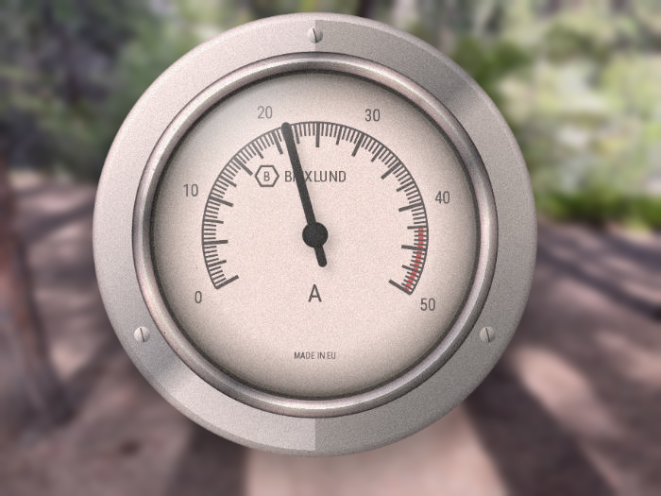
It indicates 21.5 A
